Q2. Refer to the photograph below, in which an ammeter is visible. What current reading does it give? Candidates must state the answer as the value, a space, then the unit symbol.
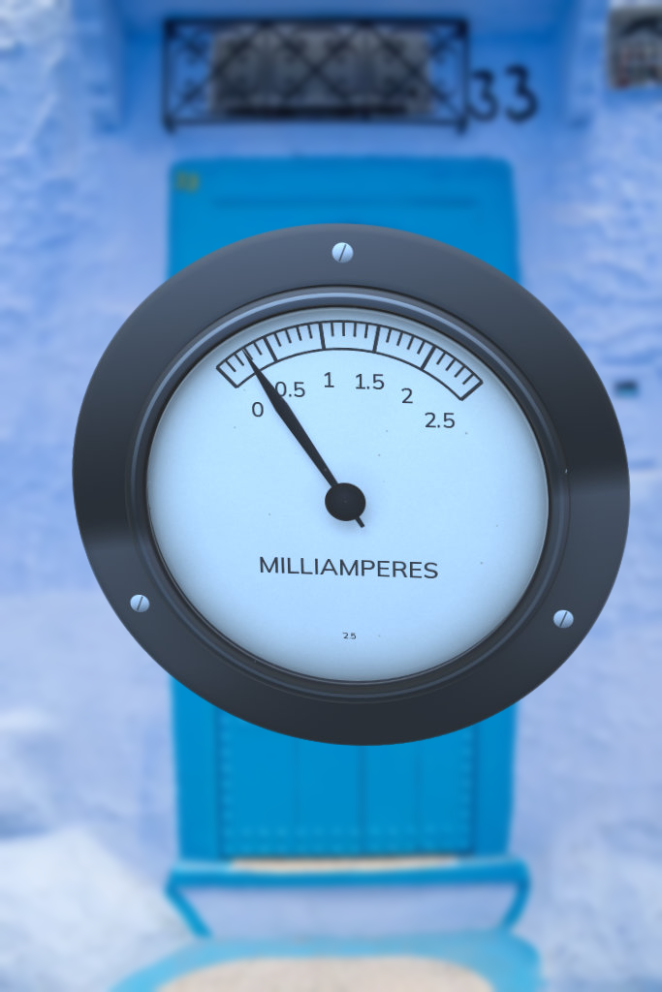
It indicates 0.3 mA
